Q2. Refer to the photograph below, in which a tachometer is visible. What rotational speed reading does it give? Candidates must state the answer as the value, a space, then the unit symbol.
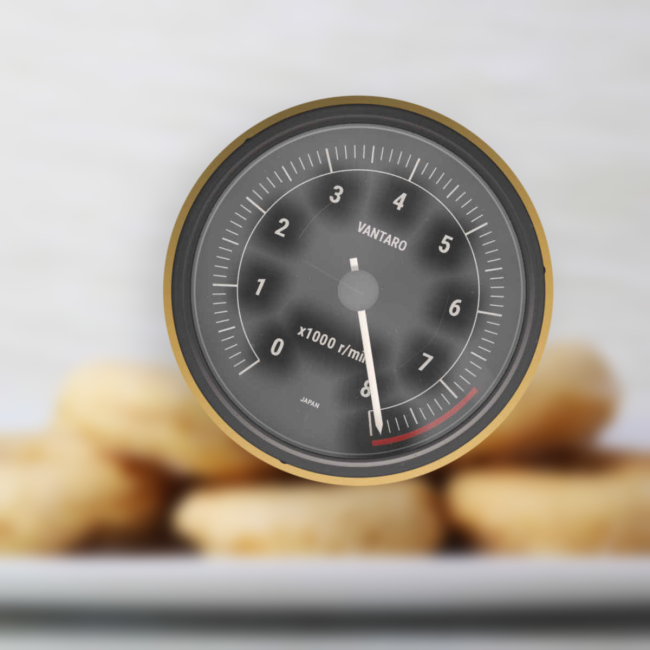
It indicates 7900 rpm
